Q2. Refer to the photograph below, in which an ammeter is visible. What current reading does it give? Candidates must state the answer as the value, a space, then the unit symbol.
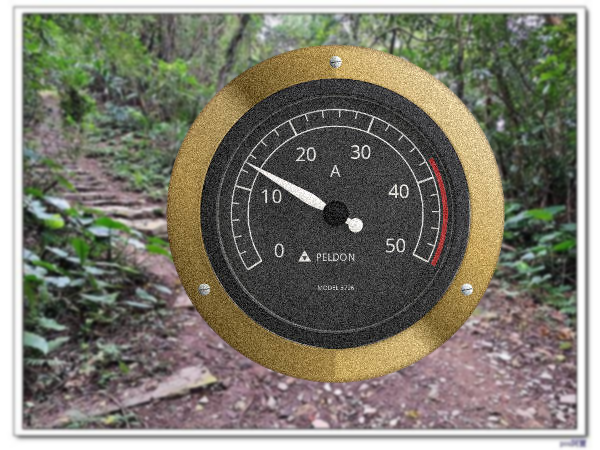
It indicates 13 A
